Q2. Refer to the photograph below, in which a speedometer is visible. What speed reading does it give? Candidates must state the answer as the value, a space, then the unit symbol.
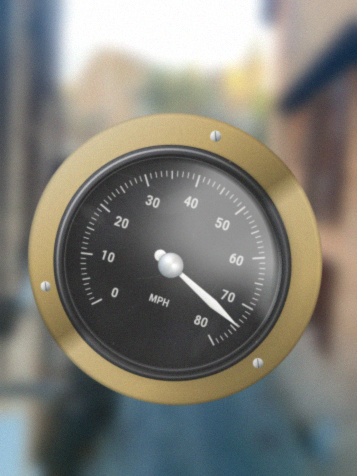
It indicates 74 mph
